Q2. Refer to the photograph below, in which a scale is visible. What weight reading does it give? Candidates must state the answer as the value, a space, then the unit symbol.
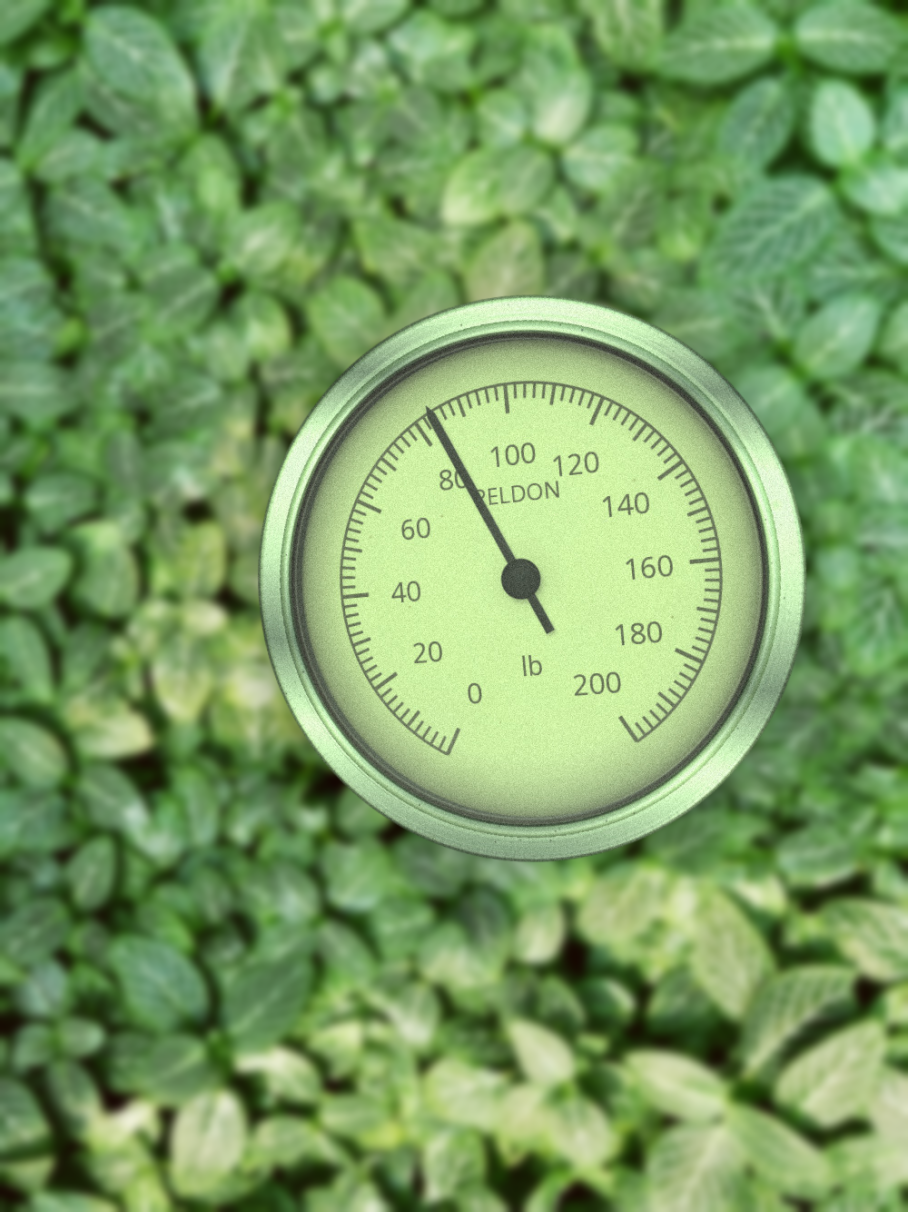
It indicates 84 lb
